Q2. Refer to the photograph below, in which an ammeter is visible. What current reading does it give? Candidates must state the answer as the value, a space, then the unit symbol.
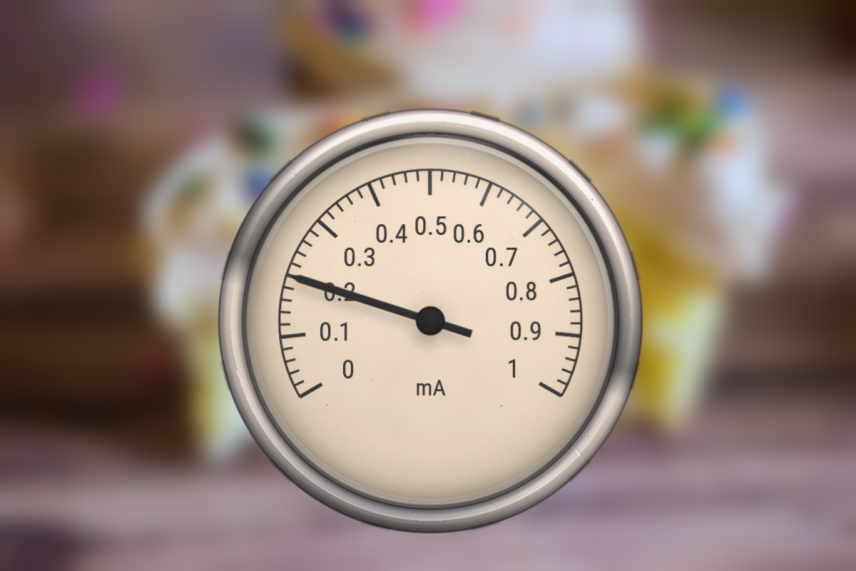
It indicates 0.2 mA
